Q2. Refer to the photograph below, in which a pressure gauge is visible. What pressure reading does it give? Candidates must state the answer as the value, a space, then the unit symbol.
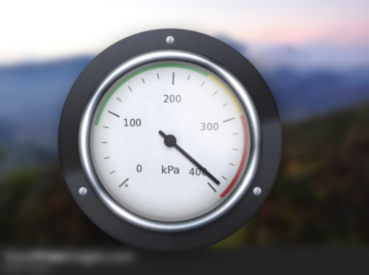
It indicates 390 kPa
